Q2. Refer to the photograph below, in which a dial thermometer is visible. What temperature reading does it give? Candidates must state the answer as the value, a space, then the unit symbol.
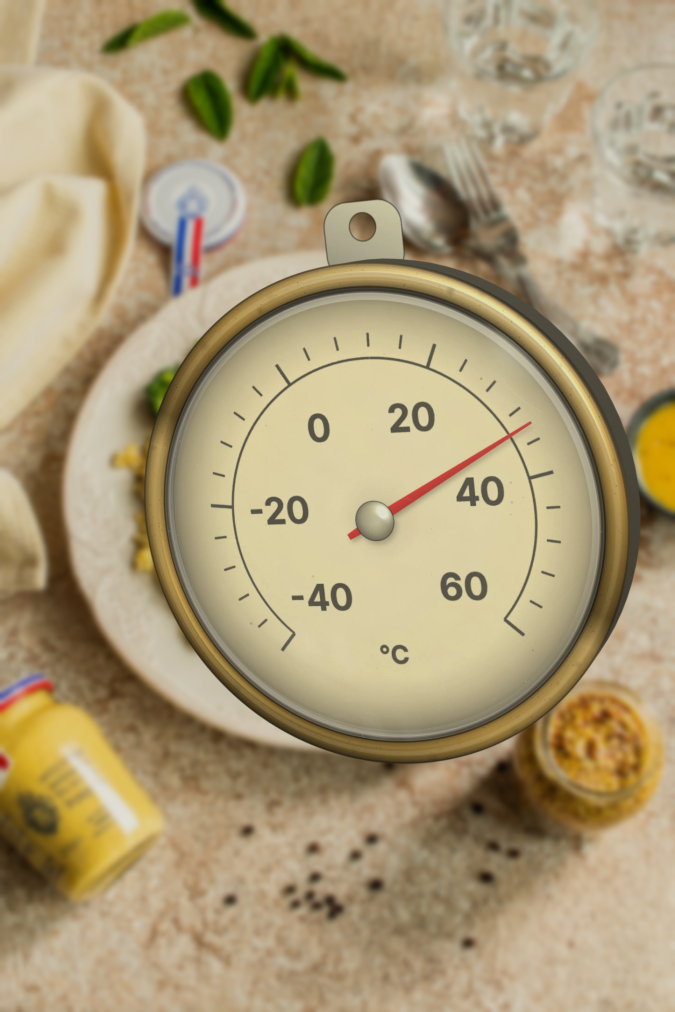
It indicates 34 °C
